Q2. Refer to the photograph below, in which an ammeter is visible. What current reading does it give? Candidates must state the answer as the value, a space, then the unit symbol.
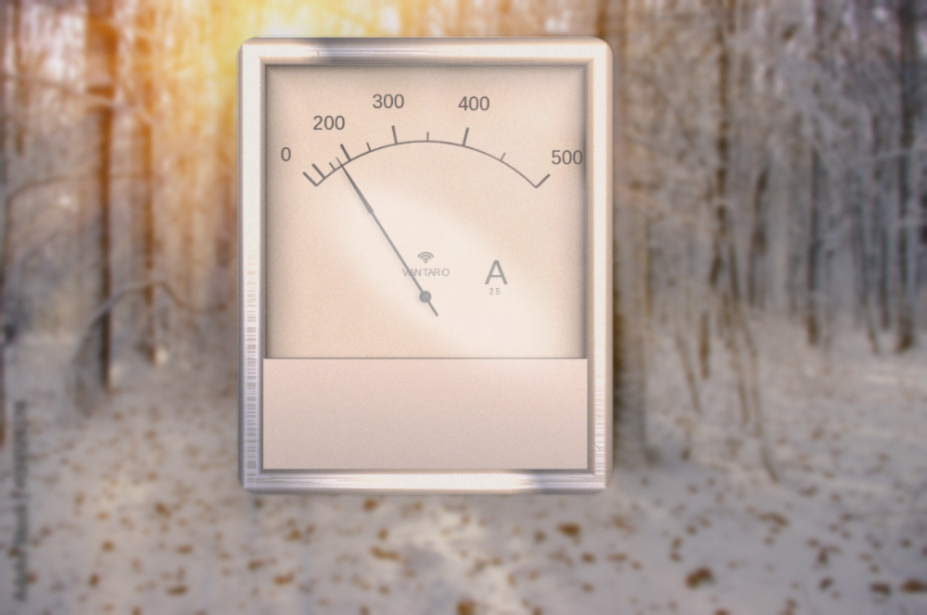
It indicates 175 A
